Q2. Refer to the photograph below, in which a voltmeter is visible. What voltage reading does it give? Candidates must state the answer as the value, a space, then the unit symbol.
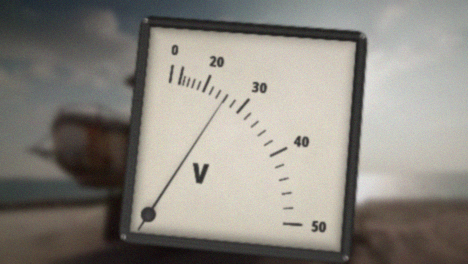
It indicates 26 V
